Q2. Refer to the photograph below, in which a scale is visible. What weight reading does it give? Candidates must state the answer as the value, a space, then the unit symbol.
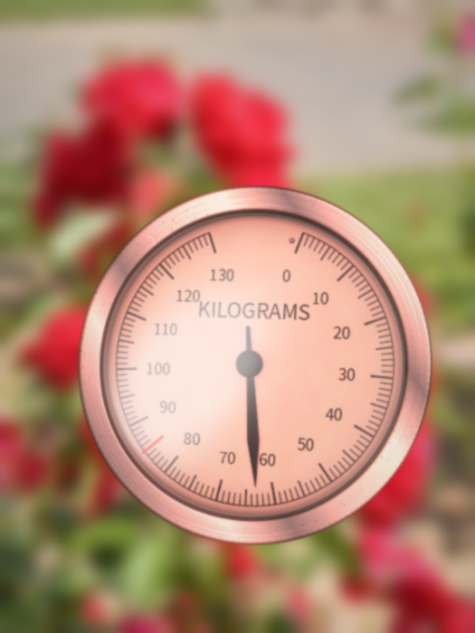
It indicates 63 kg
